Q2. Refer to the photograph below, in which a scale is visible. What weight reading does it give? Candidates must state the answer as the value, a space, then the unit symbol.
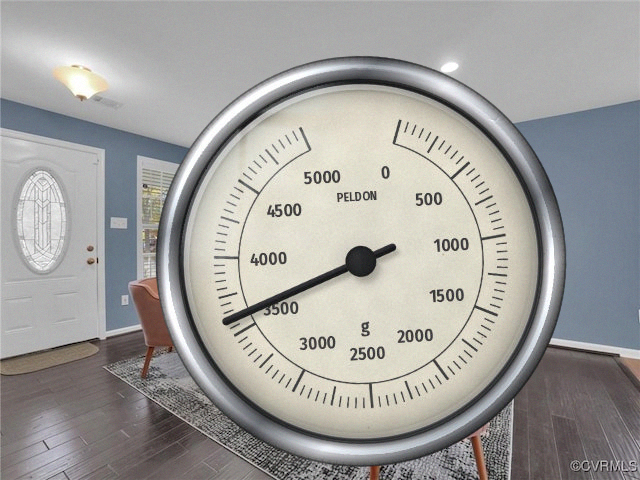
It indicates 3600 g
